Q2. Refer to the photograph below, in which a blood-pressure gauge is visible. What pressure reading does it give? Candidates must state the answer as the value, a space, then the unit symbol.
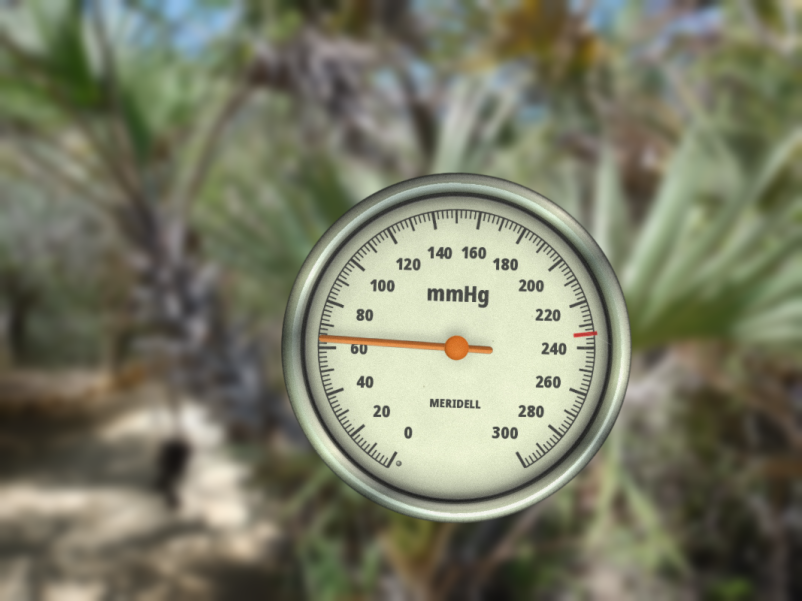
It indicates 64 mmHg
